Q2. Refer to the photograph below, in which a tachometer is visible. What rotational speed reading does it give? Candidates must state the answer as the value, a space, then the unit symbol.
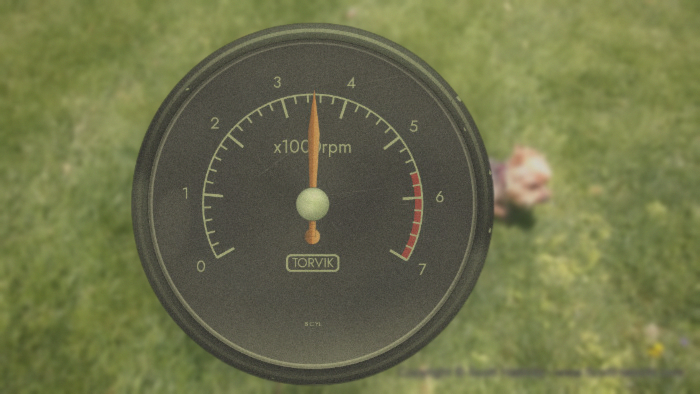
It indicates 3500 rpm
